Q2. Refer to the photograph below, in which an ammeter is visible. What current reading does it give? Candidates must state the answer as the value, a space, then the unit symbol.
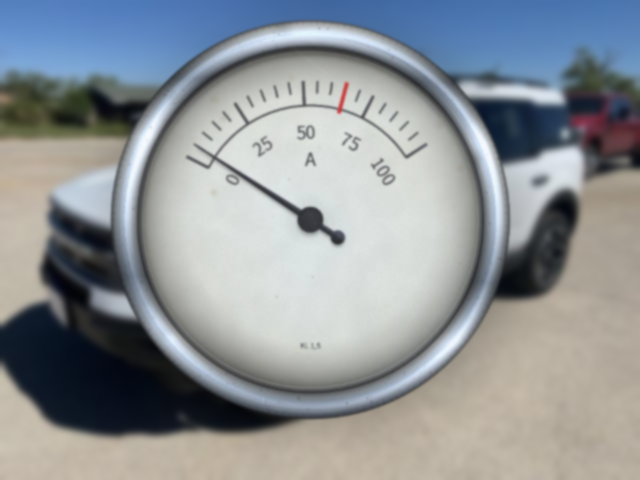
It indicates 5 A
